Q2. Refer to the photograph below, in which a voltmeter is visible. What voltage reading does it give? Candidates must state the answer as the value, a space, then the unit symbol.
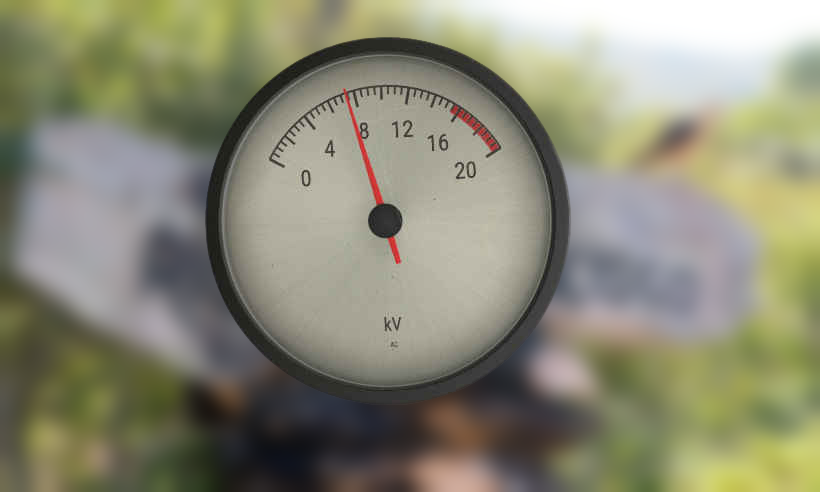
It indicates 7.5 kV
